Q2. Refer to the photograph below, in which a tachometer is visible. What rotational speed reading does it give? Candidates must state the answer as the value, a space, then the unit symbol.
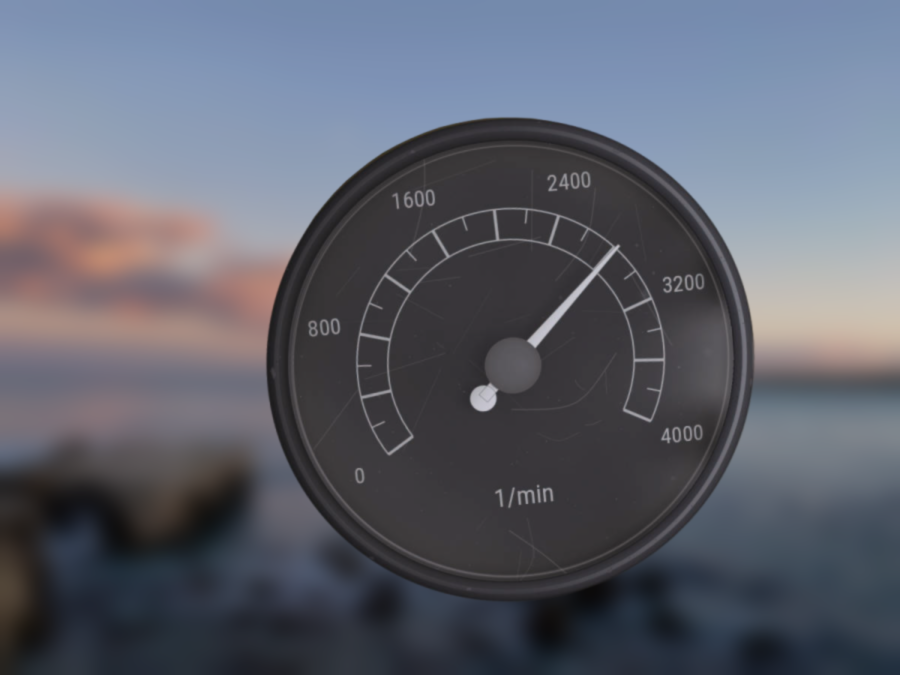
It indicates 2800 rpm
